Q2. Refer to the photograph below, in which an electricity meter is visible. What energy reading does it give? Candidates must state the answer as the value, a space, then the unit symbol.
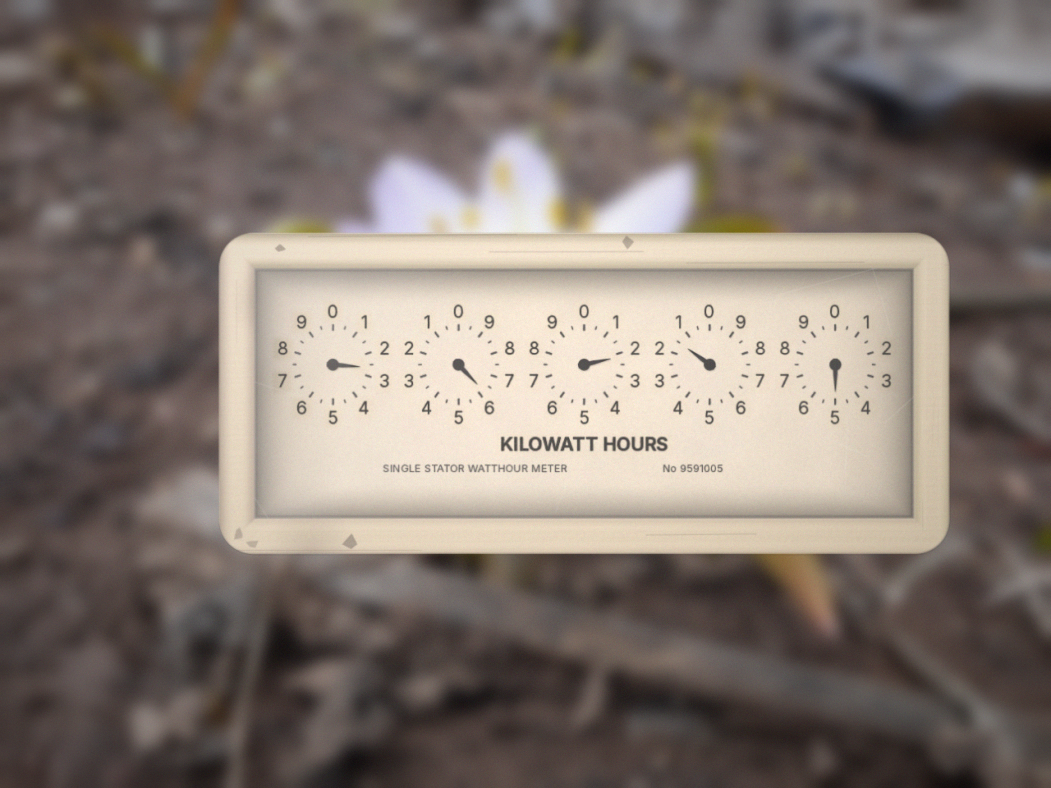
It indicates 26215 kWh
